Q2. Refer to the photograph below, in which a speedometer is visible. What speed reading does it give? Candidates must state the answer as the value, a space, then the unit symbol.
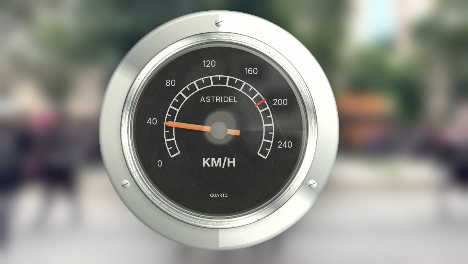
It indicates 40 km/h
